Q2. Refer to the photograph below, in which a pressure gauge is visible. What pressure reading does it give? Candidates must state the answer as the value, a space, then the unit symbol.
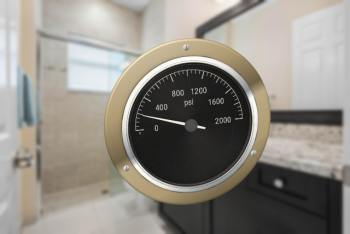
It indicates 200 psi
